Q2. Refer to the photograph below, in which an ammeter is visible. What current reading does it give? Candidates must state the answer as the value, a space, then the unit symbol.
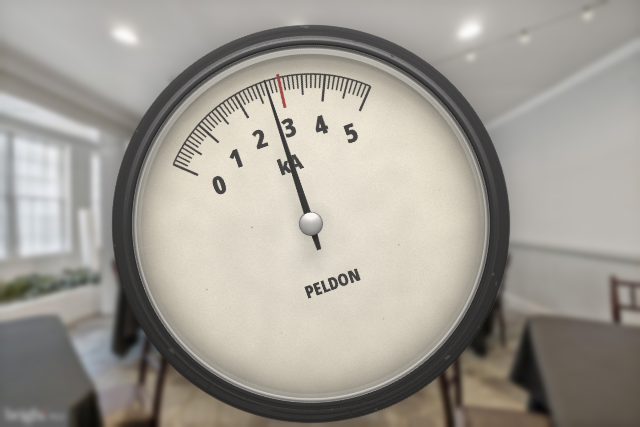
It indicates 2.7 kA
